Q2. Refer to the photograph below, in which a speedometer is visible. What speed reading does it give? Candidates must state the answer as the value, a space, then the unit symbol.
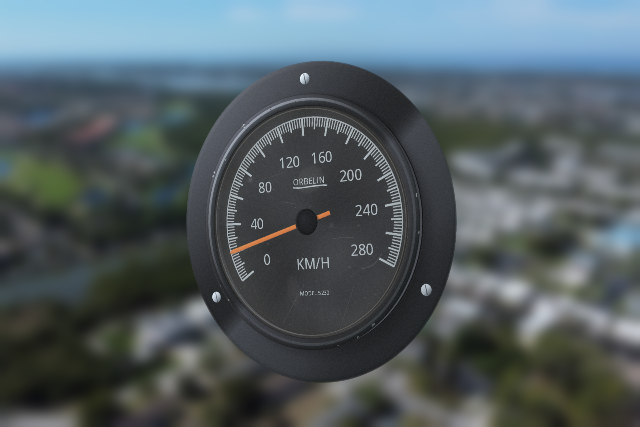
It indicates 20 km/h
